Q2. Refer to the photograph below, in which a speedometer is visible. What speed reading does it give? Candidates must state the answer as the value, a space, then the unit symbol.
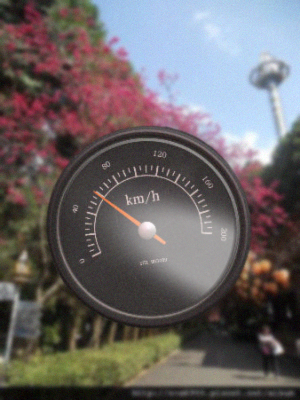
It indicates 60 km/h
